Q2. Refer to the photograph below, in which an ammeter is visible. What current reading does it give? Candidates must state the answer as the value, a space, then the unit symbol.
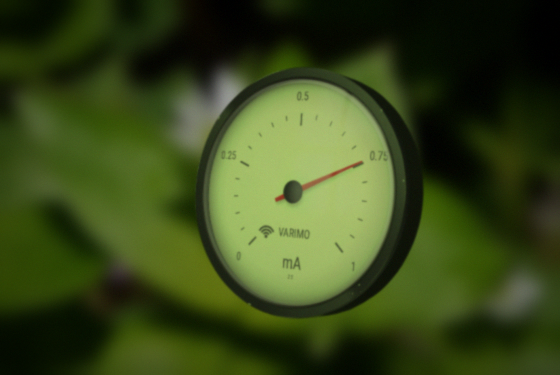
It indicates 0.75 mA
